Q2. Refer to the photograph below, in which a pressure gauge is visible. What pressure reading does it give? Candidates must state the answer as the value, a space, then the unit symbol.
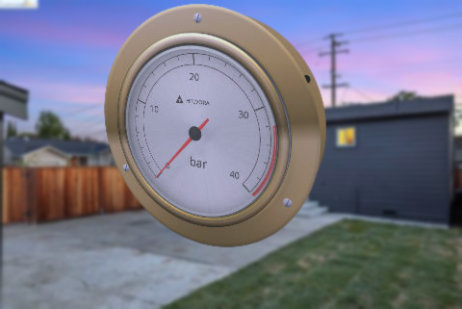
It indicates 0 bar
